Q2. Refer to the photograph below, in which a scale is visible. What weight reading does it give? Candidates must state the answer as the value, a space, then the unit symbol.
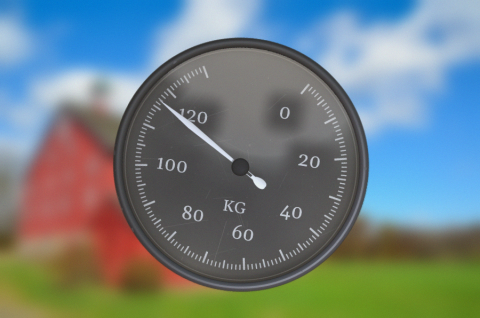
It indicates 117 kg
